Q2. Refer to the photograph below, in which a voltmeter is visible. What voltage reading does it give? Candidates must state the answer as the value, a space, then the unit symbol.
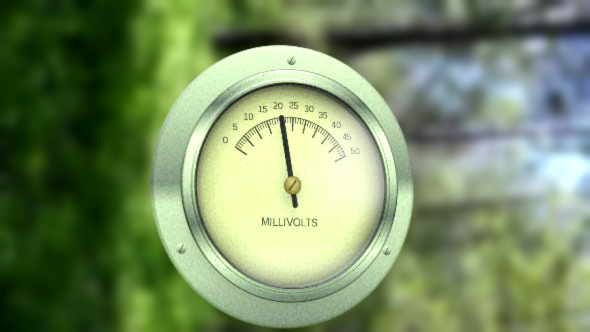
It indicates 20 mV
